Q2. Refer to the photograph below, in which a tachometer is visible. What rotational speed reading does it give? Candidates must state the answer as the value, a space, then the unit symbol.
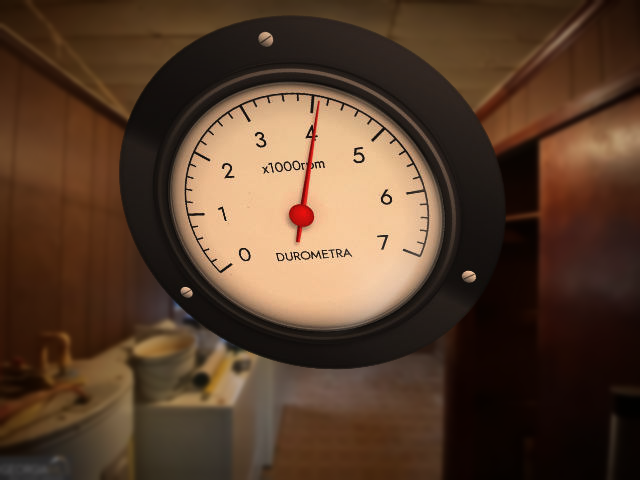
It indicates 4100 rpm
